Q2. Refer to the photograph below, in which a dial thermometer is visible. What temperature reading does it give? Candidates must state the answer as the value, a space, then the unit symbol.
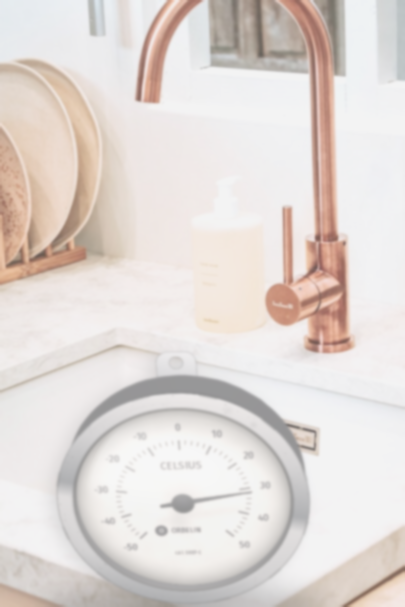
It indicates 30 °C
